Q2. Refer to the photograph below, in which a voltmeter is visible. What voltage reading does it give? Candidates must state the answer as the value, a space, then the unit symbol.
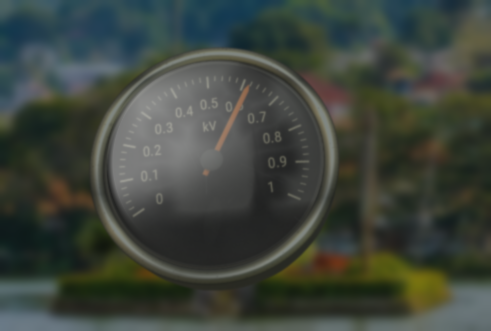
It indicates 0.62 kV
